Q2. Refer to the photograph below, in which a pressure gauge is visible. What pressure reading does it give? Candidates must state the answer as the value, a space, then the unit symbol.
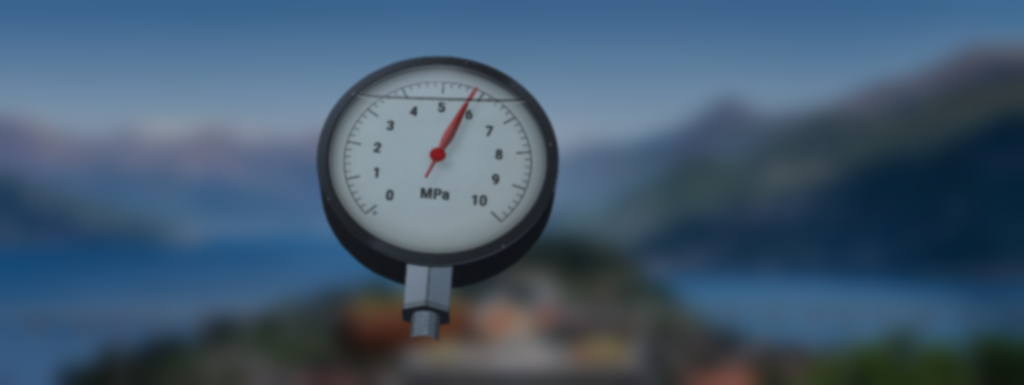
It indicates 5.8 MPa
